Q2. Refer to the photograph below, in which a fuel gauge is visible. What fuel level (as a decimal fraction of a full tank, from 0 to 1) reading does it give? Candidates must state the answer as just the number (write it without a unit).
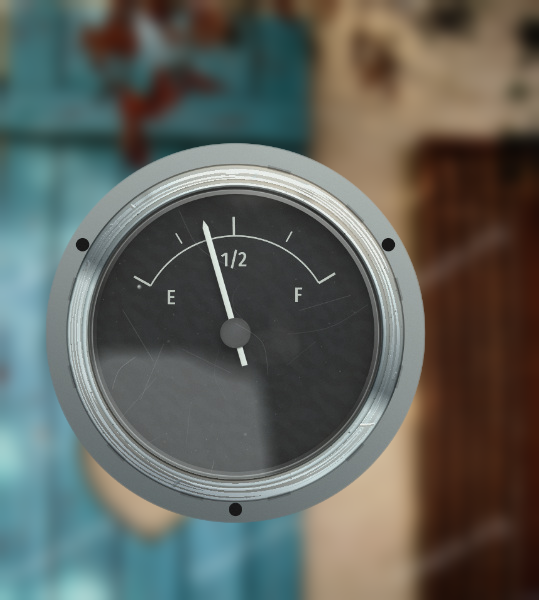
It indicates 0.375
